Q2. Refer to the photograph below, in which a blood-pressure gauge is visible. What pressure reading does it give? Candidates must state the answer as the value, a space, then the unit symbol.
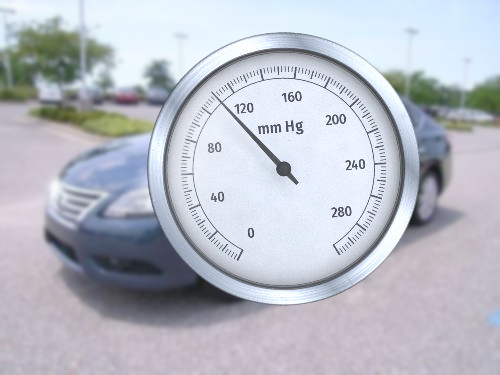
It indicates 110 mmHg
